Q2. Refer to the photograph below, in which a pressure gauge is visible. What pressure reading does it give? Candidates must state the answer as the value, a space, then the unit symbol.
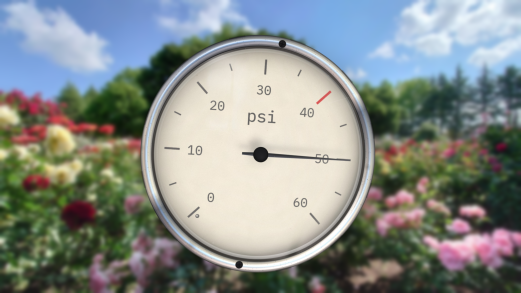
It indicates 50 psi
